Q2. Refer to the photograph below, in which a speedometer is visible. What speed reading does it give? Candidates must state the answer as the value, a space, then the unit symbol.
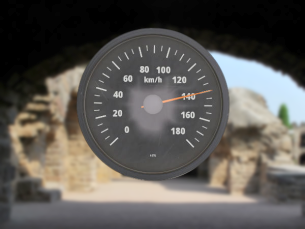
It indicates 140 km/h
